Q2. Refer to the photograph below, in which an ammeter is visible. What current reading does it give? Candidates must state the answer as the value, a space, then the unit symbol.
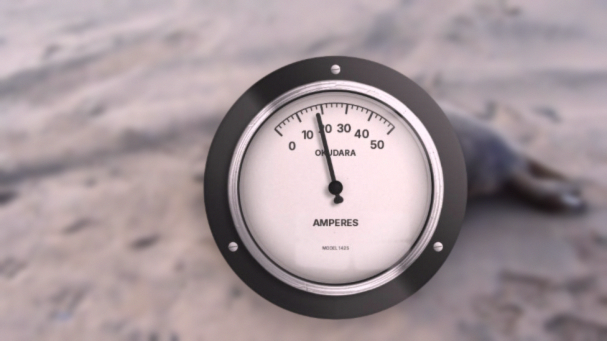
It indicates 18 A
